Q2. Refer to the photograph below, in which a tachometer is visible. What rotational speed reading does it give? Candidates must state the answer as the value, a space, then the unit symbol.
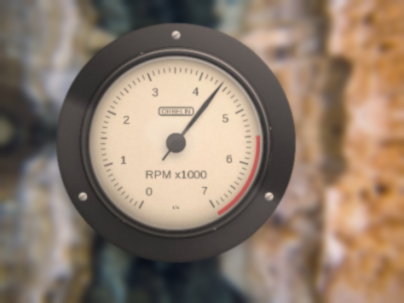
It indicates 4400 rpm
